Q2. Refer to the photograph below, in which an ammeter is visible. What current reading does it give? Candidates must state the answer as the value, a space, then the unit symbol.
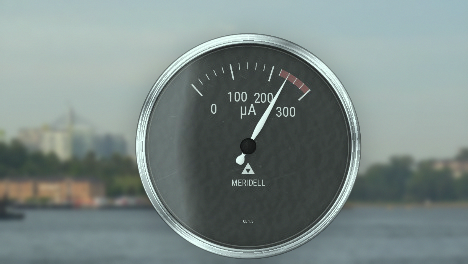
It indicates 240 µA
